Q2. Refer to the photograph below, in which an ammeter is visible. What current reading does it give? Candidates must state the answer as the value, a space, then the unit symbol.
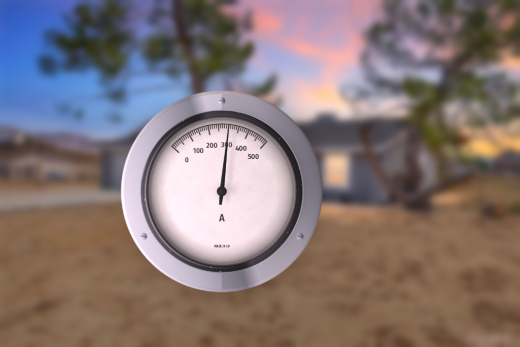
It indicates 300 A
